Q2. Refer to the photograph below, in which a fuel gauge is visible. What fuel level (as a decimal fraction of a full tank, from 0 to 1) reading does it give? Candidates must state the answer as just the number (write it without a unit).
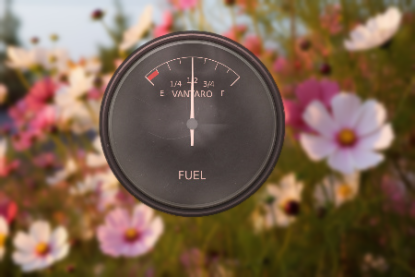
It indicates 0.5
